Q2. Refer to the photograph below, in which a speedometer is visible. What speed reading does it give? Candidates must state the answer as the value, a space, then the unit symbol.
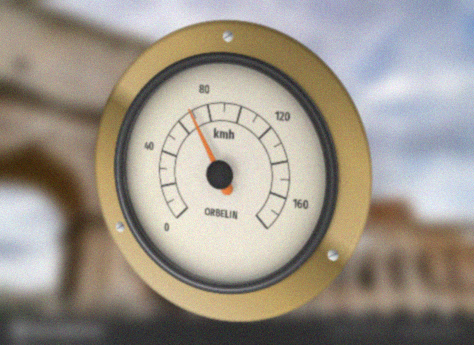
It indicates 70 km/h
